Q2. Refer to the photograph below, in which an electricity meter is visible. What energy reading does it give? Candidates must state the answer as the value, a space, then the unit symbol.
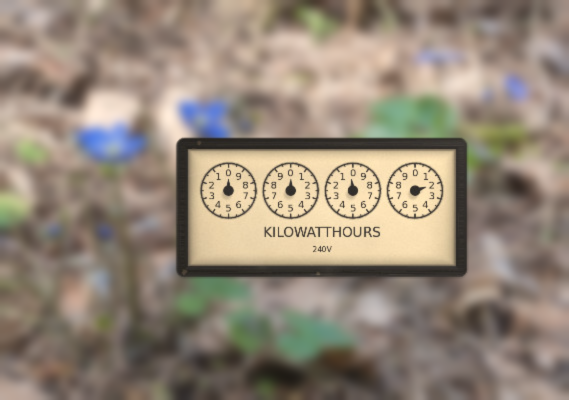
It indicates 2 kWh
